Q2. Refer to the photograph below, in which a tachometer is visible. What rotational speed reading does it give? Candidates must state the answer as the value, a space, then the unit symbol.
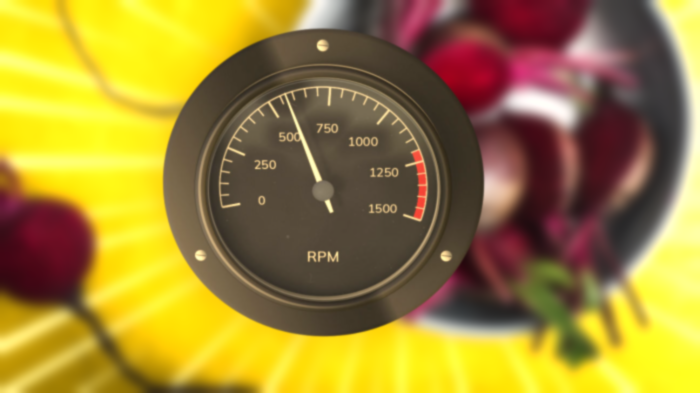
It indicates 575 rpm
